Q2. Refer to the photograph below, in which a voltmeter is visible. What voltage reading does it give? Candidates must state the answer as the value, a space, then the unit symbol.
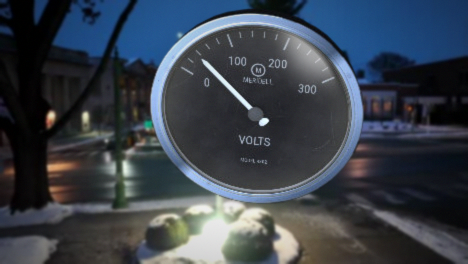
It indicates 40 V
